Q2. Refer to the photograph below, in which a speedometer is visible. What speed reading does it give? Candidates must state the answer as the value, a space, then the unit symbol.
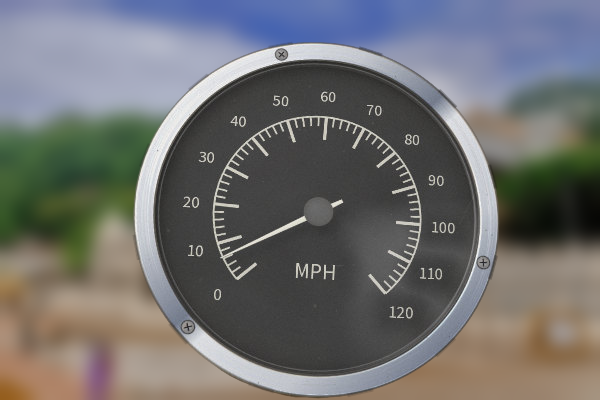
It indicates 6 mph
